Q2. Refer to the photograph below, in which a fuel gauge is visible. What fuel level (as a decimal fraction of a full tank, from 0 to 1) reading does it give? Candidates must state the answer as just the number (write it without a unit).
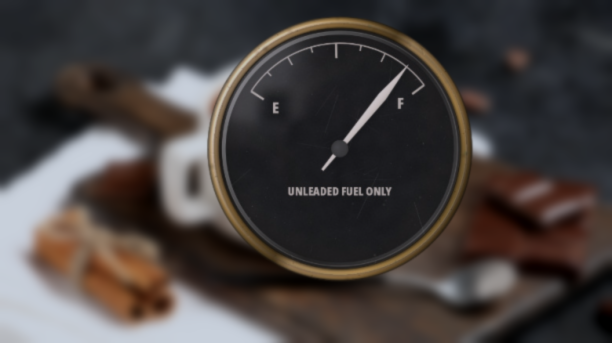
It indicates 0.875
